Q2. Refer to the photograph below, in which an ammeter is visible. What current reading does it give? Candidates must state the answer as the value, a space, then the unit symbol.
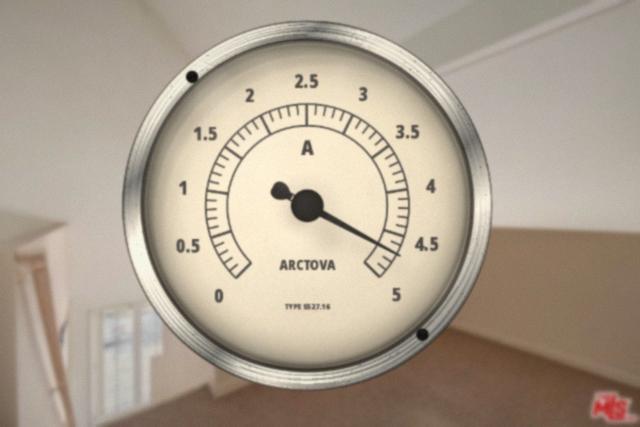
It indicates 4.7 A
